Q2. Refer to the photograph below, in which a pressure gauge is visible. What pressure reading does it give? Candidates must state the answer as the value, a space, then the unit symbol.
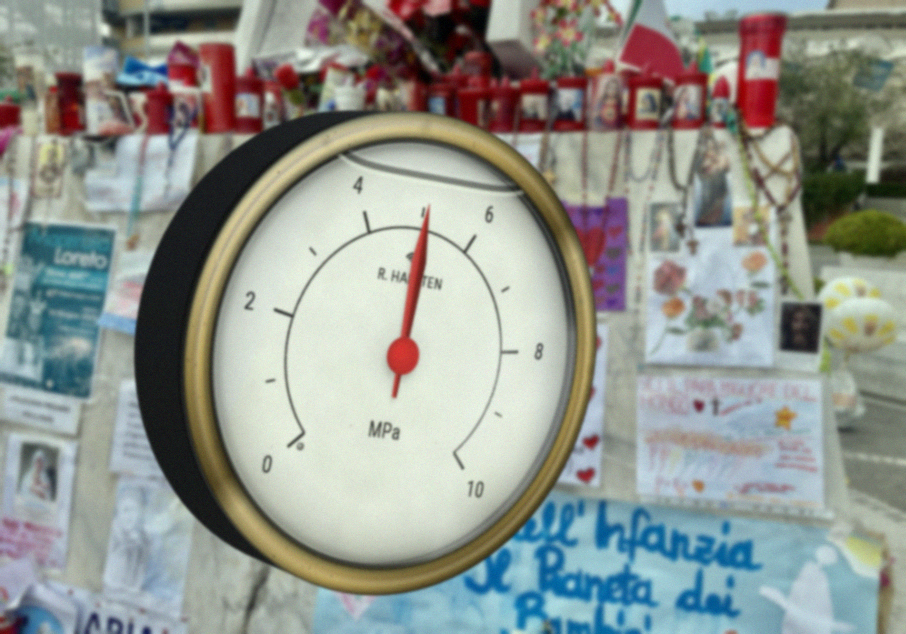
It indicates 5 MPa
